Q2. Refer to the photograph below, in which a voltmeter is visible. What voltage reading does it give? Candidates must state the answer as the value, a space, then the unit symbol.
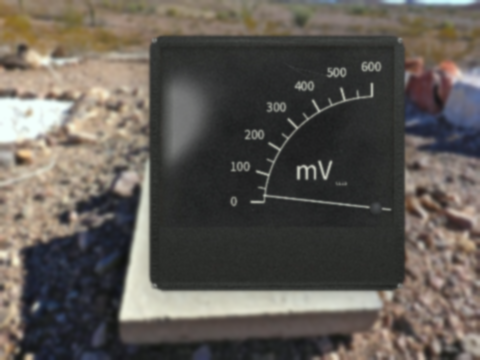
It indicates 25 mV
